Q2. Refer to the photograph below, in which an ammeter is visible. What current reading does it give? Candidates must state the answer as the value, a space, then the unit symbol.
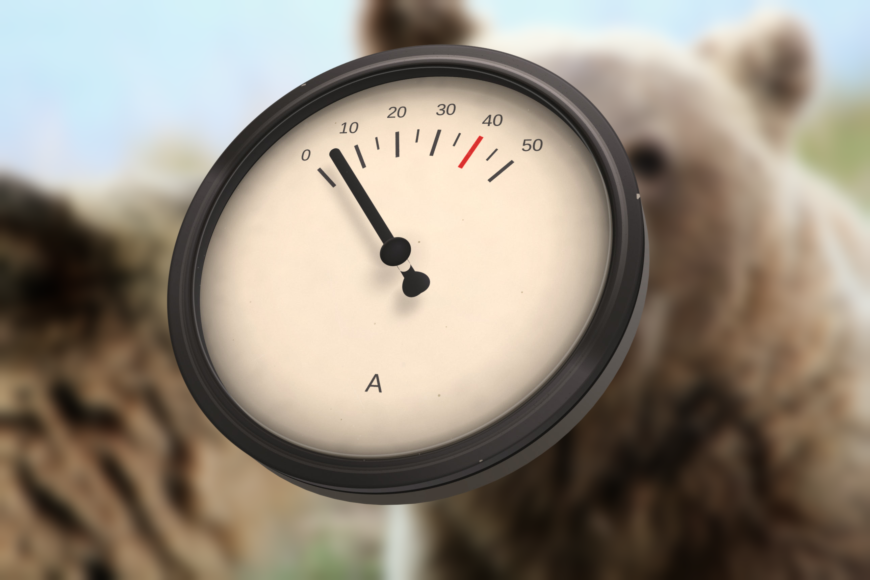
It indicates 5 A
